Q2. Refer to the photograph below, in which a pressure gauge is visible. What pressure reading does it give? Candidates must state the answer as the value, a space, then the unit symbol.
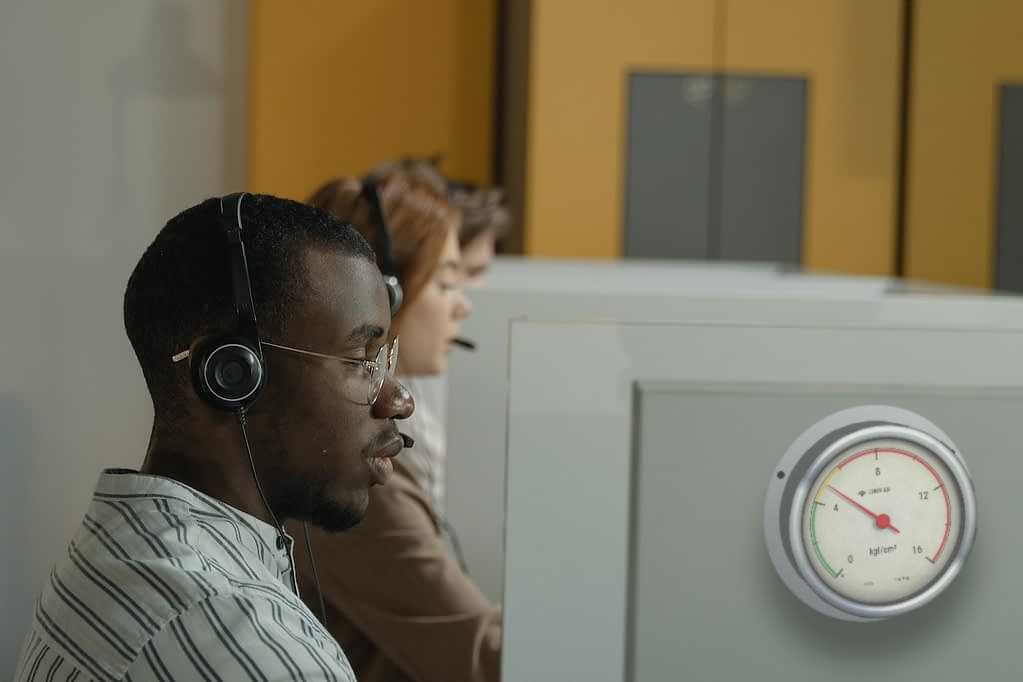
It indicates 5 kg/cm²
